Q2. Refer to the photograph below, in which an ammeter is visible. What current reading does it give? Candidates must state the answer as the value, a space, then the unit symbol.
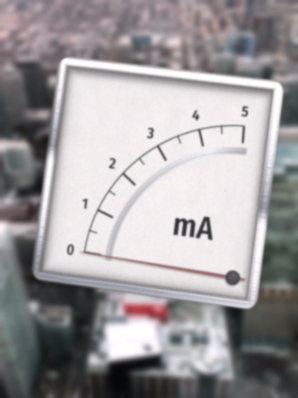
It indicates 0 mA
